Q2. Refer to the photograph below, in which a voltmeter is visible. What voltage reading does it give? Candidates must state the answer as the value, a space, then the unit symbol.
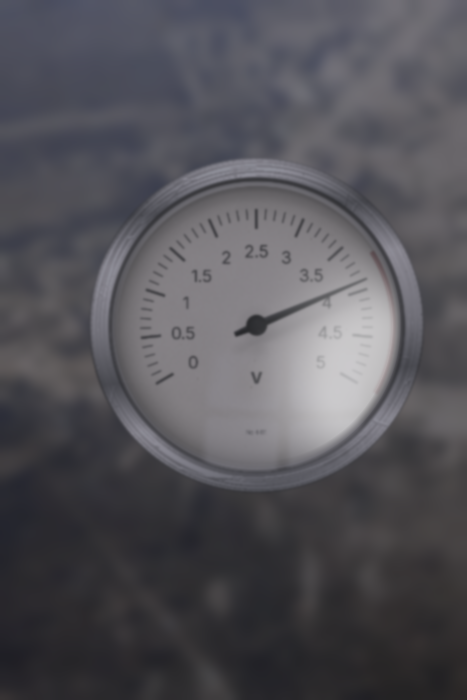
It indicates 3.9 V
